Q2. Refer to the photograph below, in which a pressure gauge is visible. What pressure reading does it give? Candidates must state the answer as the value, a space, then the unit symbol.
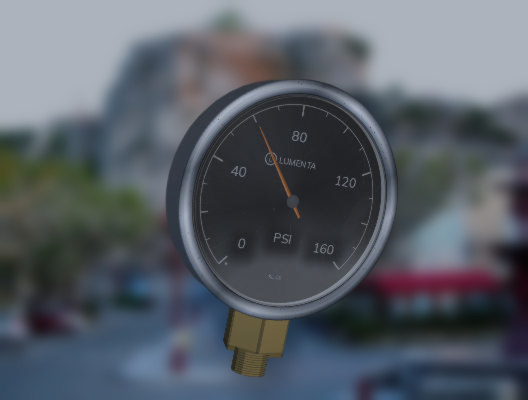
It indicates 60 psi
